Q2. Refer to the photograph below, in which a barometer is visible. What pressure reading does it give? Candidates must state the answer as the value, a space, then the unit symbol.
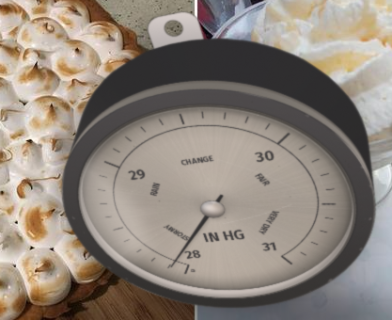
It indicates 28.1 inHg
